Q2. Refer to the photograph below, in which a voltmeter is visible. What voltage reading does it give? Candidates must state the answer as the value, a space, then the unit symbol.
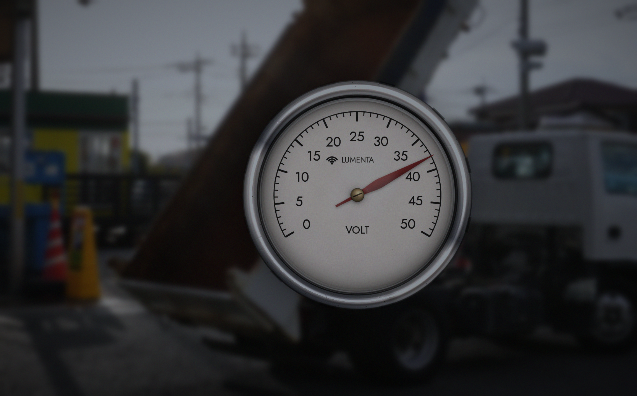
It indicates 38 V
